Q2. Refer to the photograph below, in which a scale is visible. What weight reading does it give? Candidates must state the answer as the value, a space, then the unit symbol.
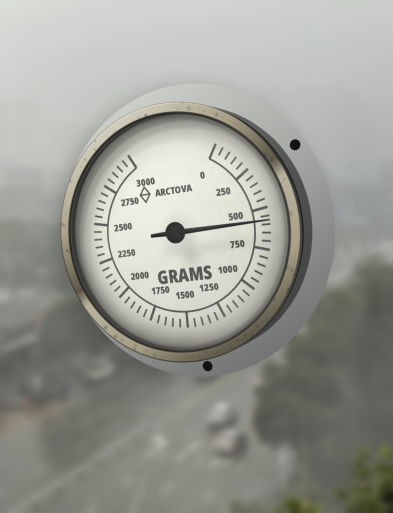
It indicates 575 g
